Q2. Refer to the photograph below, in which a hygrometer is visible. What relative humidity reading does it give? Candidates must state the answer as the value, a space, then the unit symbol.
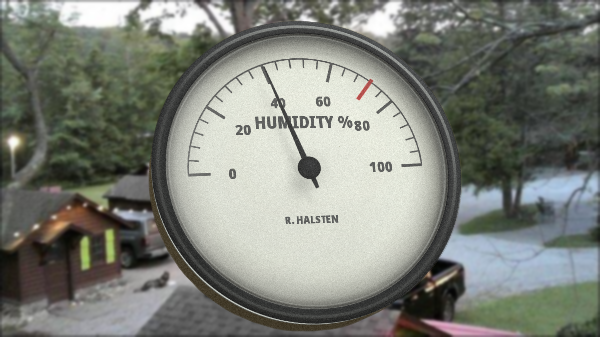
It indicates 40 %
